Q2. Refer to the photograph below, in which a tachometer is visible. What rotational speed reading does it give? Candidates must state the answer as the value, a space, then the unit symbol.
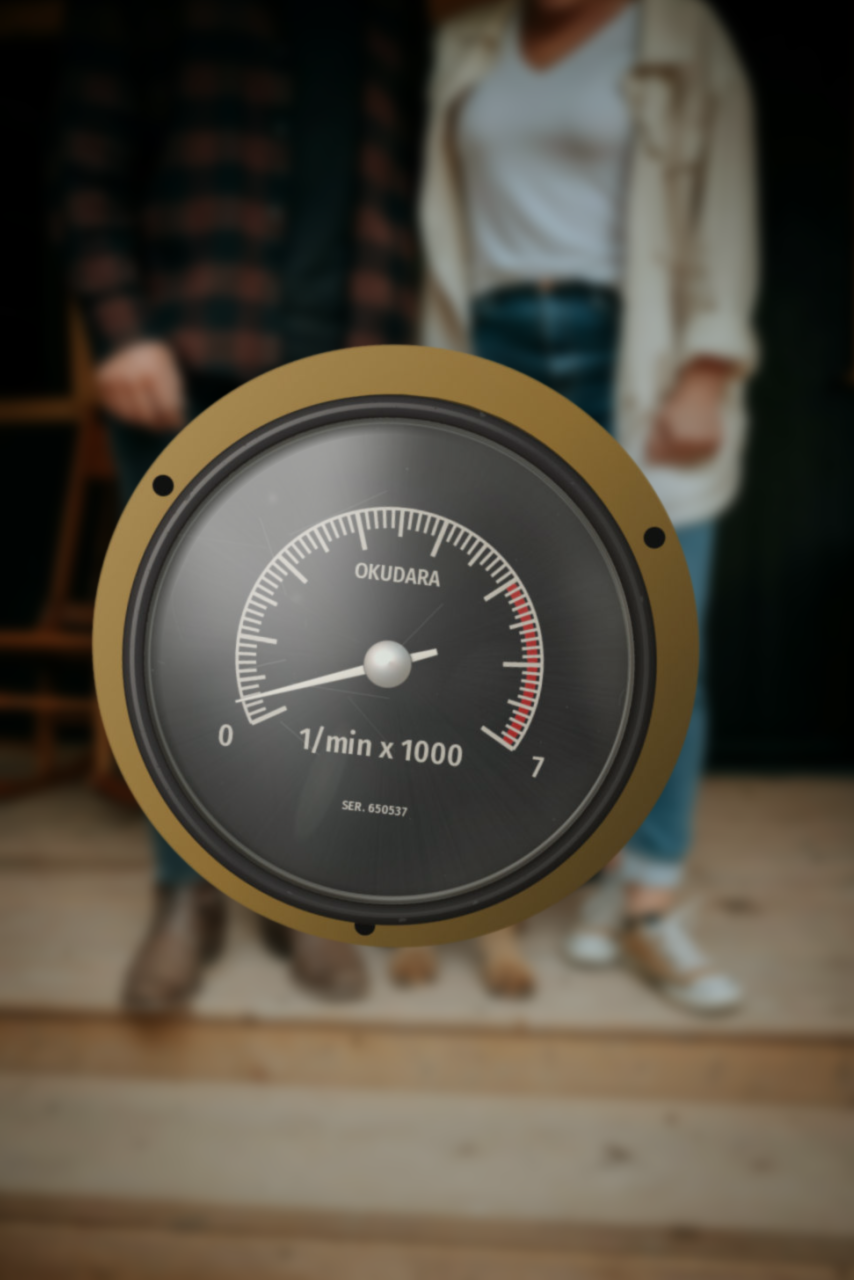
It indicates 300 rpm
